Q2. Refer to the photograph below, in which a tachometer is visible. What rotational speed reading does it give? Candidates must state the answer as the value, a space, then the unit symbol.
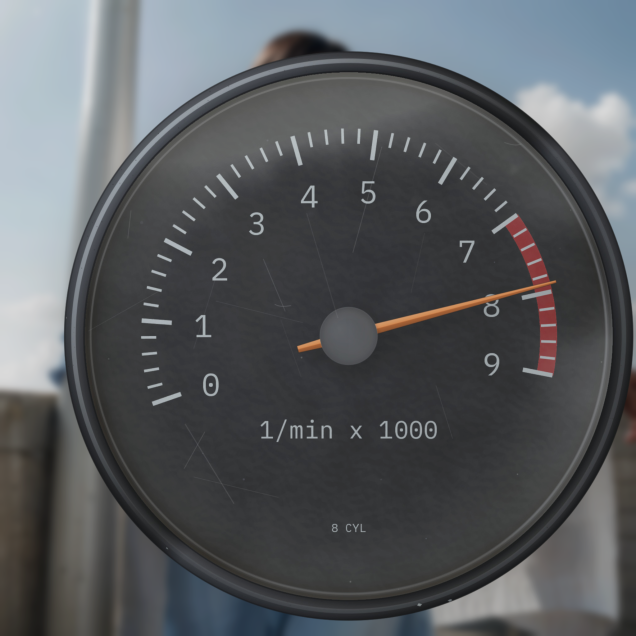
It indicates 7900 rpm
